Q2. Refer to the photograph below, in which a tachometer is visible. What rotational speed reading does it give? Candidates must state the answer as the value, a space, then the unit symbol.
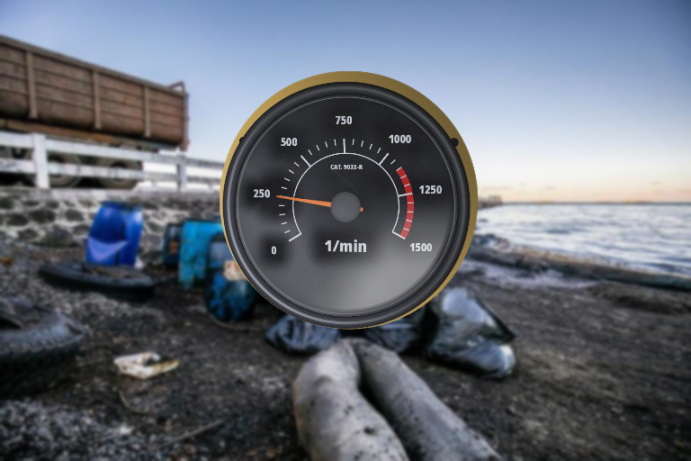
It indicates 250 rpm
